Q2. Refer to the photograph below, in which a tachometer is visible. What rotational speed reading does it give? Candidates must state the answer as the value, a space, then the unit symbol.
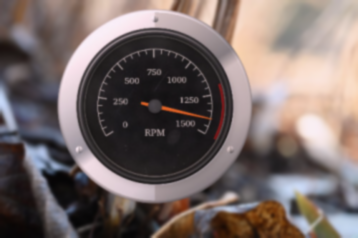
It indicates 1400 rpm
